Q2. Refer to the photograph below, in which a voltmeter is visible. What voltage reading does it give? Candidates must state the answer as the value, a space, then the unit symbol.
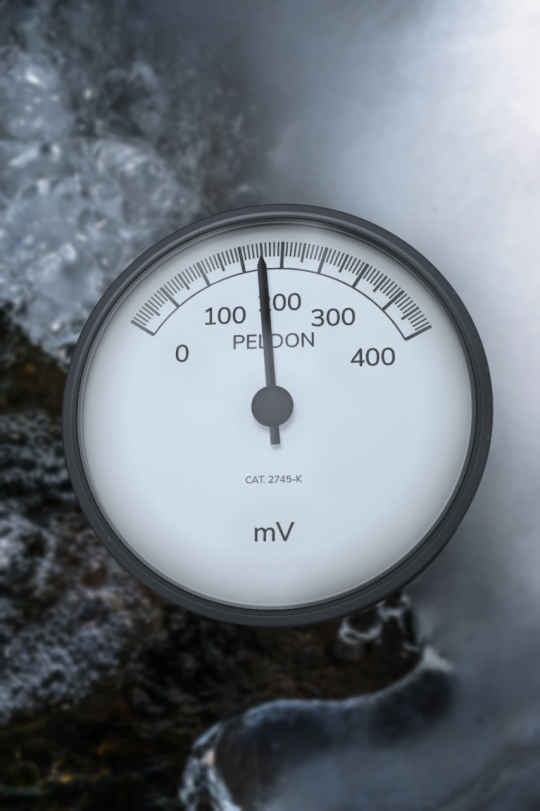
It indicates 175 mV
